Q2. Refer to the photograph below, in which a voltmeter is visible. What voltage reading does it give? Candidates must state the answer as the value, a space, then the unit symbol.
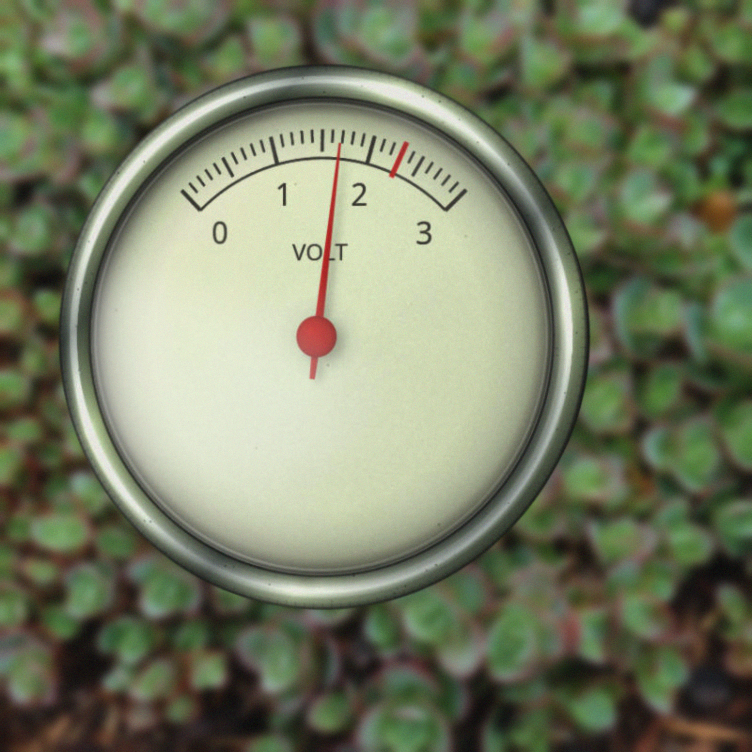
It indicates 1.7 V
